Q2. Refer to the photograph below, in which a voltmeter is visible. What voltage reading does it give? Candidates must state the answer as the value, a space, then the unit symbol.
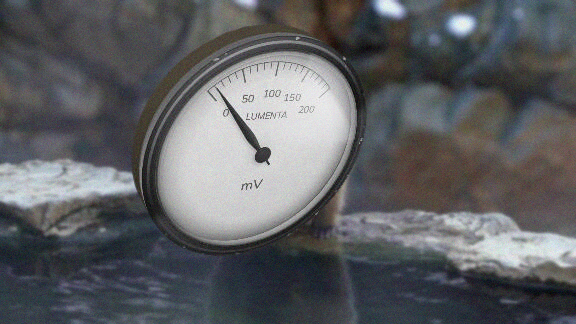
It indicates 10 mV
